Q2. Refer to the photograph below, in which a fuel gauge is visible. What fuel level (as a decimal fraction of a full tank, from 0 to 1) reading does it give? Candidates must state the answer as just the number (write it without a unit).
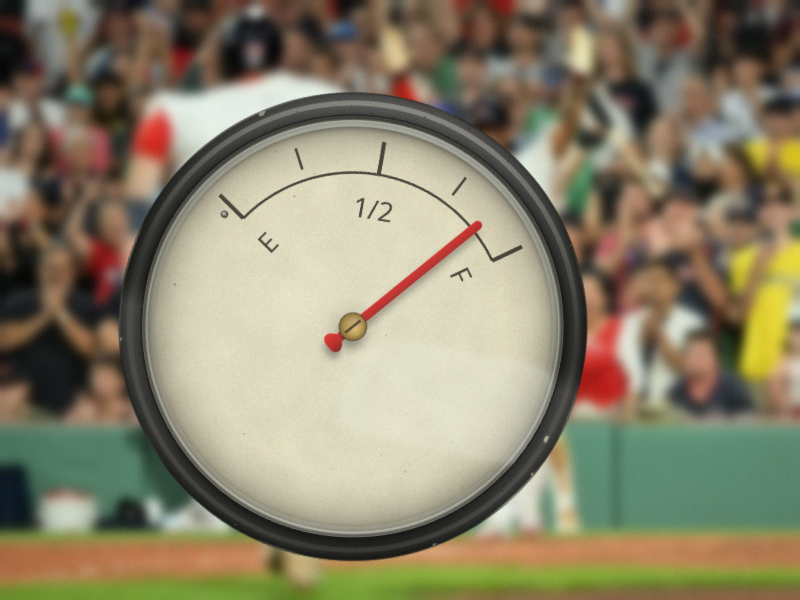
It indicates 0.875
